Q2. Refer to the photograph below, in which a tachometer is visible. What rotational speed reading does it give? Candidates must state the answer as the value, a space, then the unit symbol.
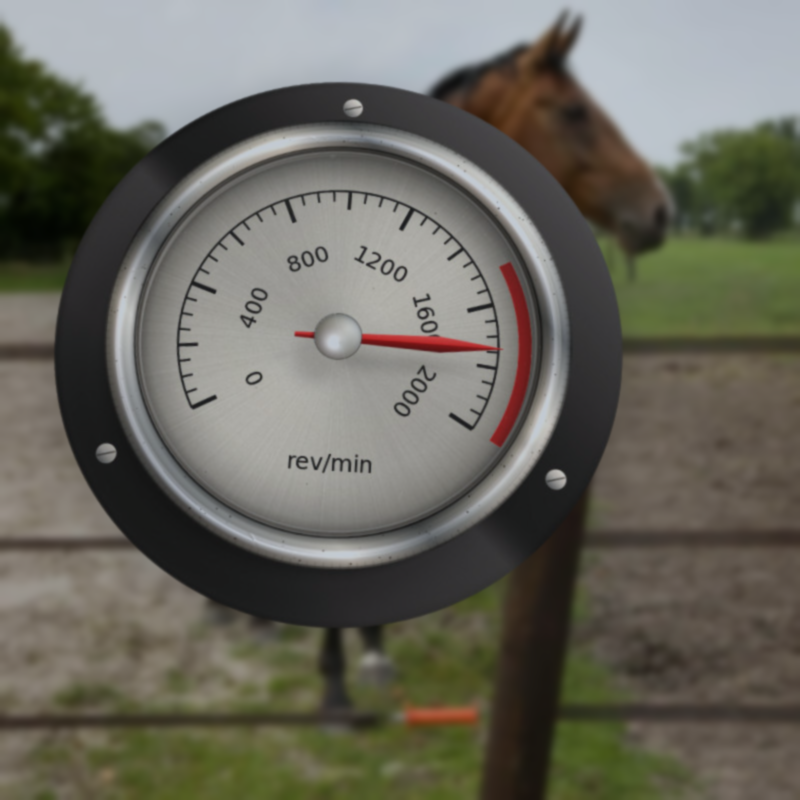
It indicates 1750 rpm
